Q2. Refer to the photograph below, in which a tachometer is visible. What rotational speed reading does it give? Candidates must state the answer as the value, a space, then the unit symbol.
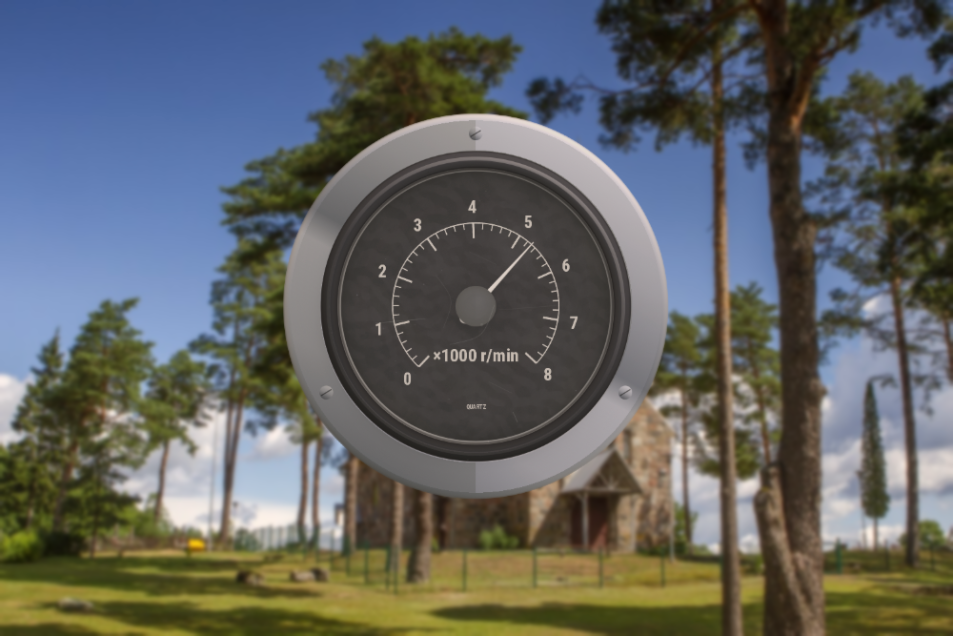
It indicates 5300 rpm
